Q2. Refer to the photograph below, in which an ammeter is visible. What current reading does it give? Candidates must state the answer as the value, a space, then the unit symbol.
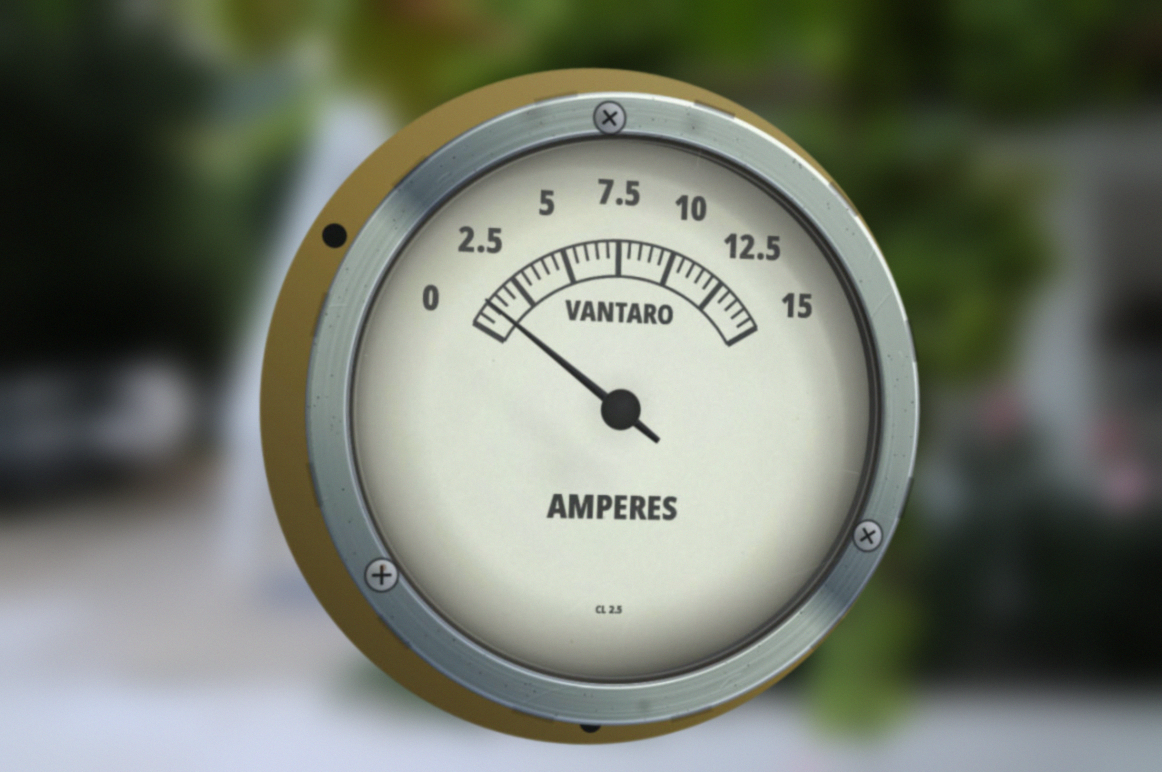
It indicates 1 A
